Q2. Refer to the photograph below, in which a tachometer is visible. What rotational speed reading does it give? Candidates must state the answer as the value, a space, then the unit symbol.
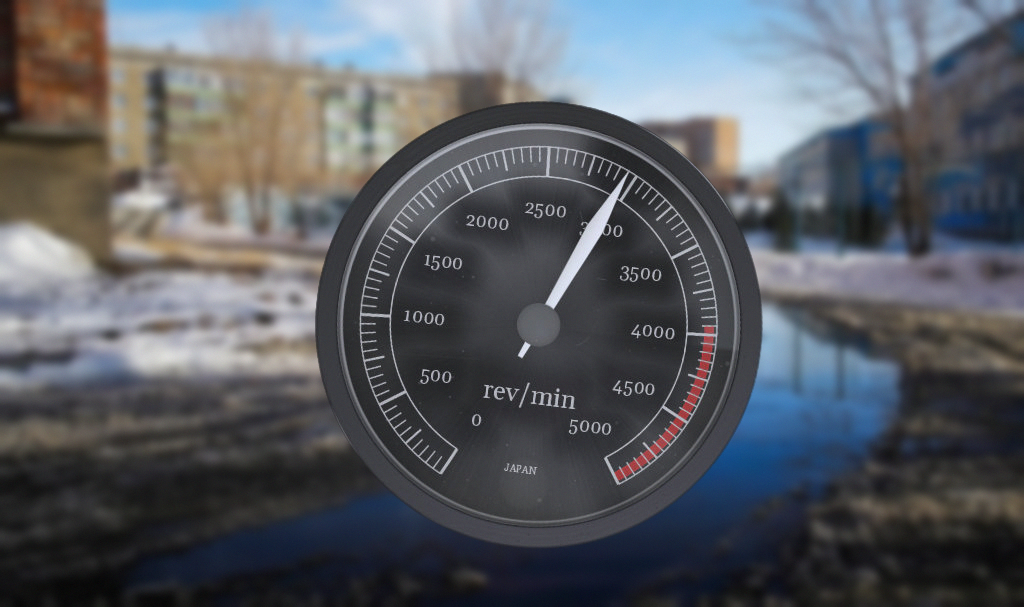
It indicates 2950 rpm
